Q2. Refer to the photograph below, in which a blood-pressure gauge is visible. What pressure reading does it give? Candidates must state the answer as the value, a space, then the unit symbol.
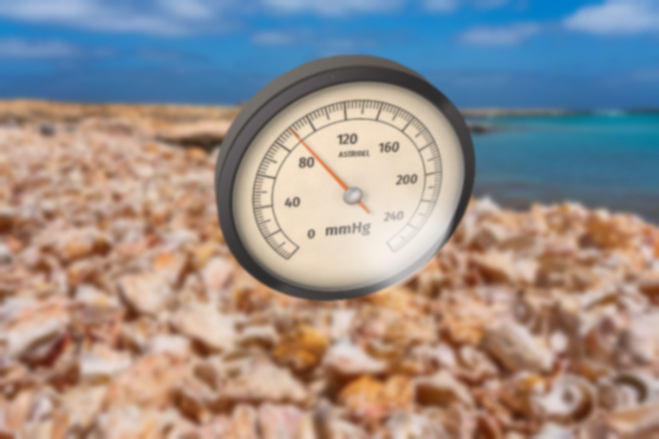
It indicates 90 mmHg
